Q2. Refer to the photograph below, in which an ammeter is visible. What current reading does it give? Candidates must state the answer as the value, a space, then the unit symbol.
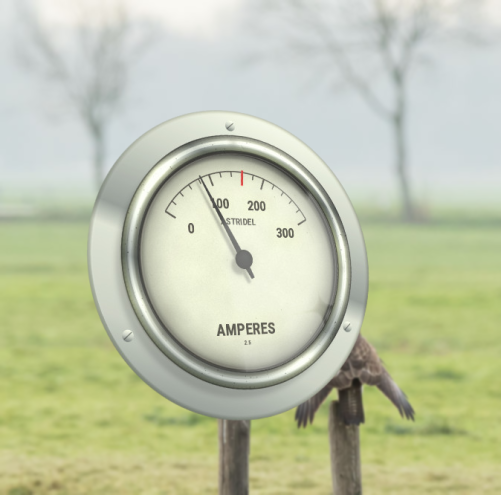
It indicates 80 A
